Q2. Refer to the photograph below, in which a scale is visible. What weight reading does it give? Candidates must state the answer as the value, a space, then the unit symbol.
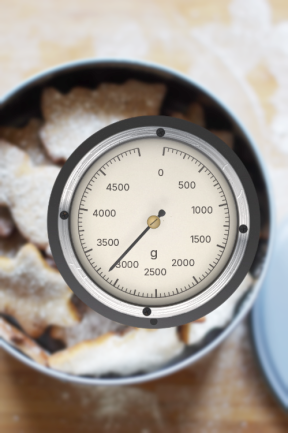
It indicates 3150 g
